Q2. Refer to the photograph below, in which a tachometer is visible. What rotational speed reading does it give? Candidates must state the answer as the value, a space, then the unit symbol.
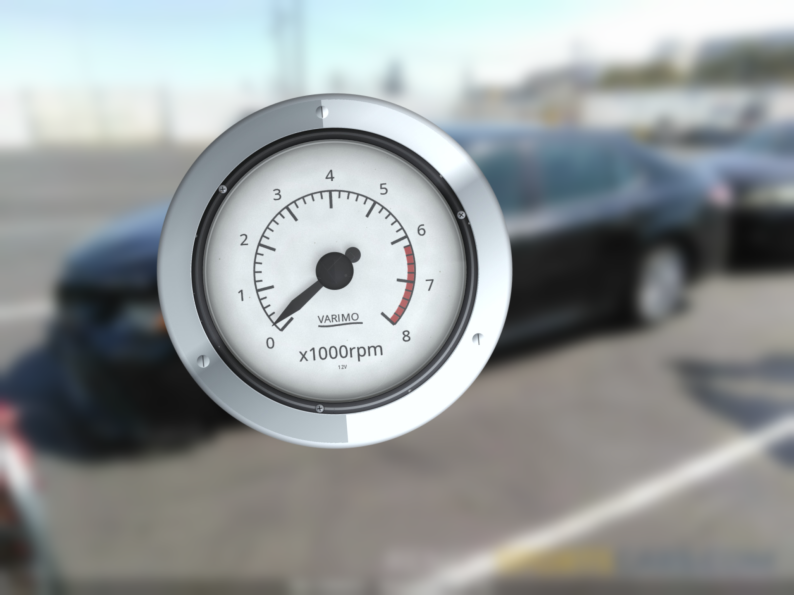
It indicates 200 rpm
